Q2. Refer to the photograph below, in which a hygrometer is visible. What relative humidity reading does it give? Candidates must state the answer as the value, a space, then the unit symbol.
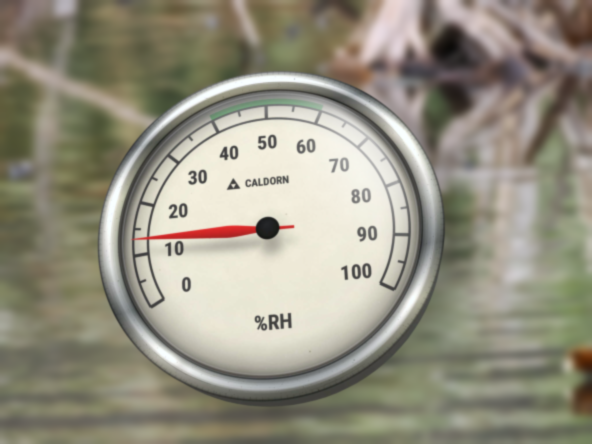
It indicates 12.5 %
